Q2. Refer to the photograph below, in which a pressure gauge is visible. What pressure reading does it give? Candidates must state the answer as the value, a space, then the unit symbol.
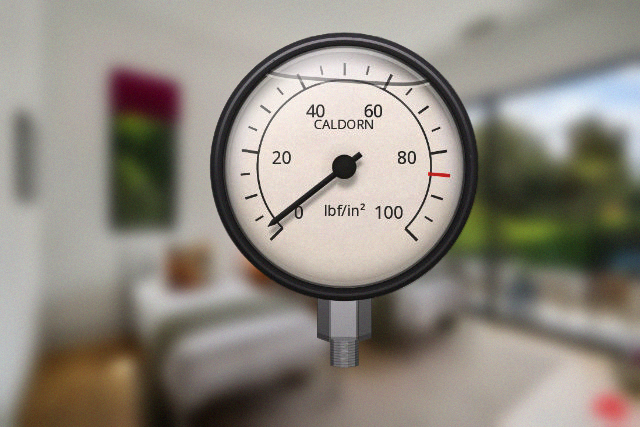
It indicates 2.5 psi
